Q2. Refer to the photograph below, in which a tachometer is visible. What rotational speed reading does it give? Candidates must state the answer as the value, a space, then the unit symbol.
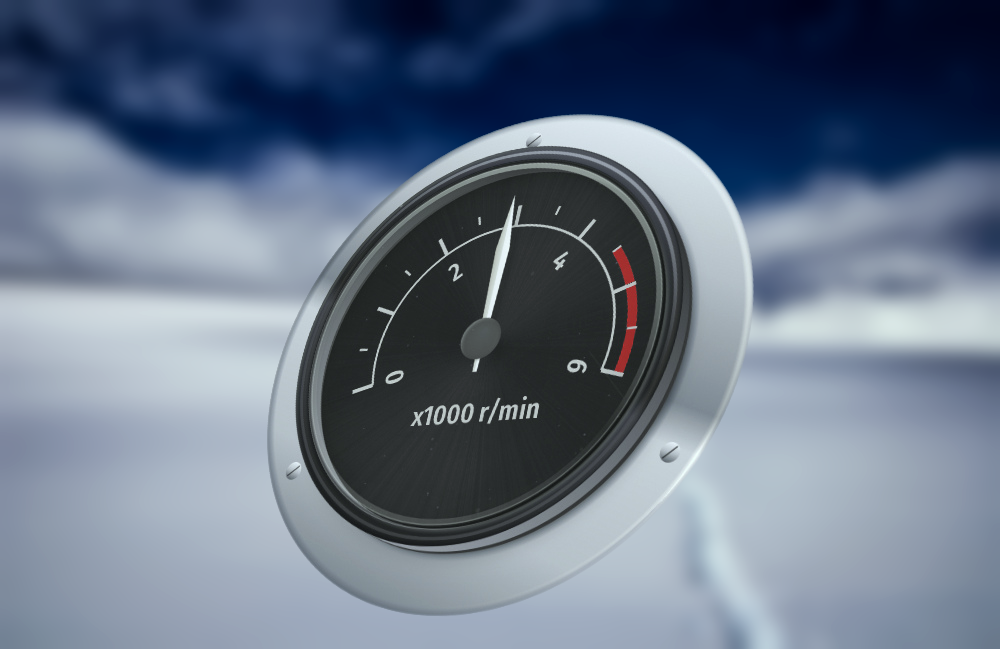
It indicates 3000 rpm
